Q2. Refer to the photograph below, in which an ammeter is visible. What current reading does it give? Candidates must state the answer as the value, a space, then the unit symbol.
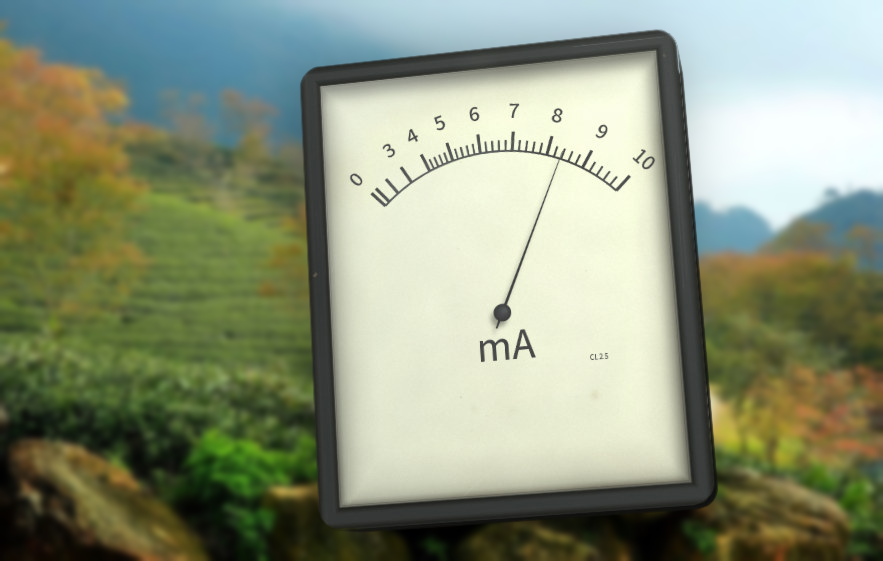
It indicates 8.4 mA
